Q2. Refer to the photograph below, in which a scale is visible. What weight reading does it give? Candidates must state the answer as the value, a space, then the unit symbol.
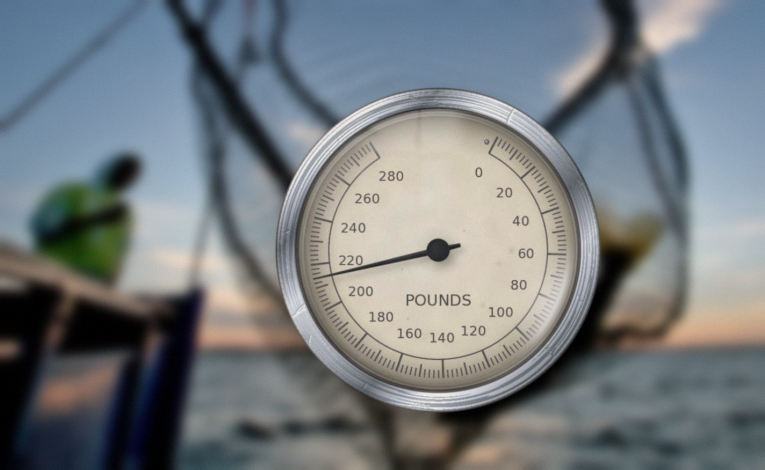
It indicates 214 lb
